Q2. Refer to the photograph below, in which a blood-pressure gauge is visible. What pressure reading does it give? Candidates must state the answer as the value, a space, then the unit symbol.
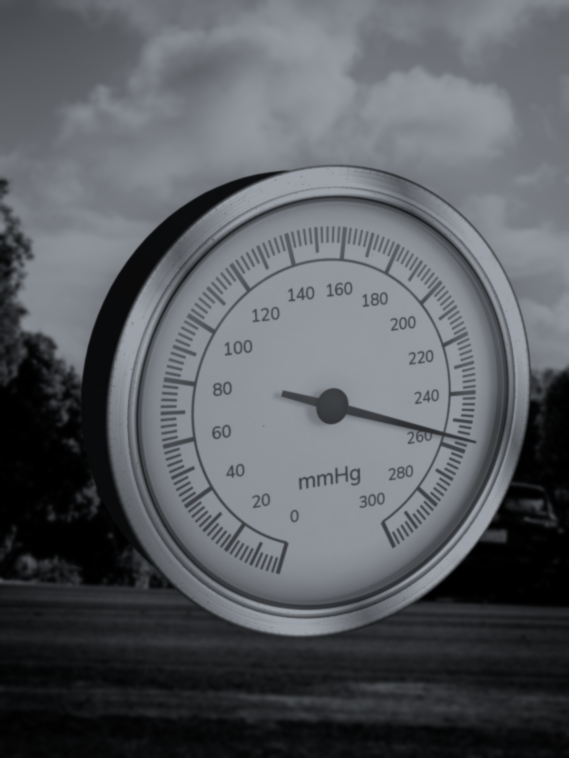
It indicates 256 mmHg
